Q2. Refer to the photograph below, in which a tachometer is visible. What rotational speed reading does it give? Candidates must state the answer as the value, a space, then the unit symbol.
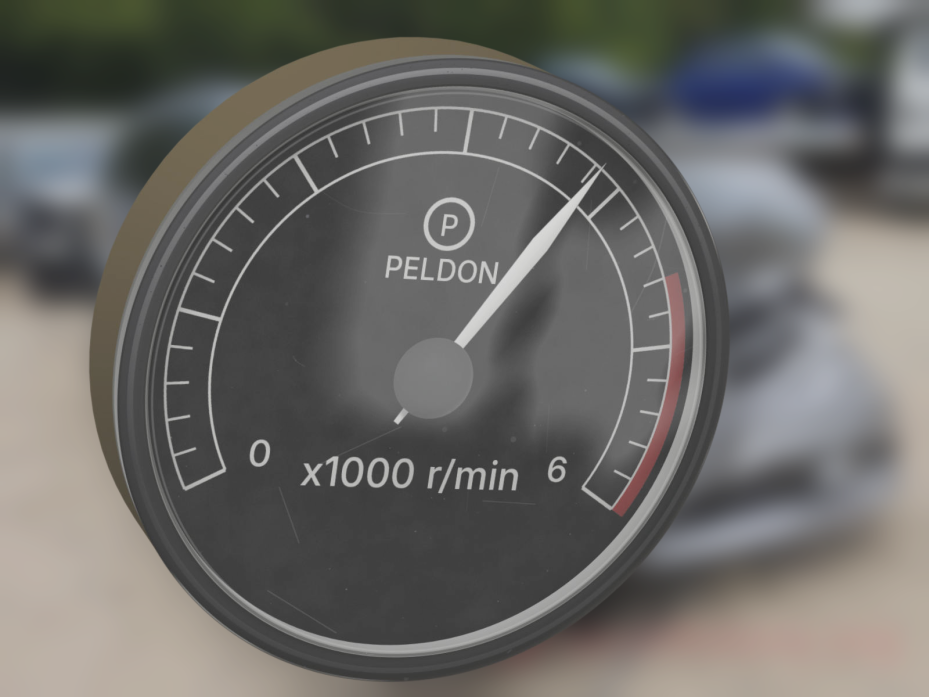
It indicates 3800 rpm
